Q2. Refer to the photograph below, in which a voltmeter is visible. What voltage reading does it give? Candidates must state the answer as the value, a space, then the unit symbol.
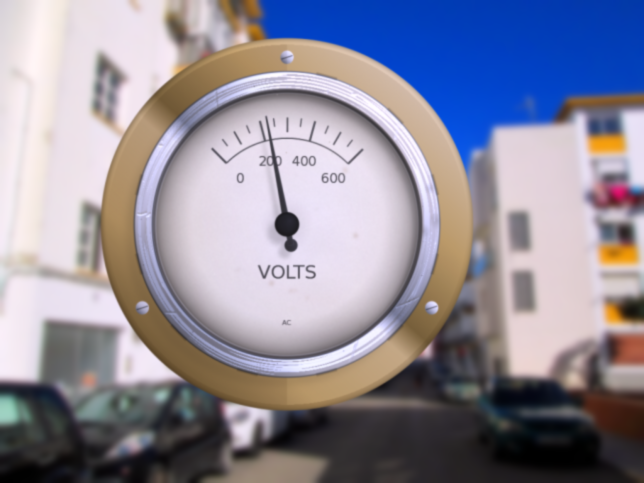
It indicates 225 V
